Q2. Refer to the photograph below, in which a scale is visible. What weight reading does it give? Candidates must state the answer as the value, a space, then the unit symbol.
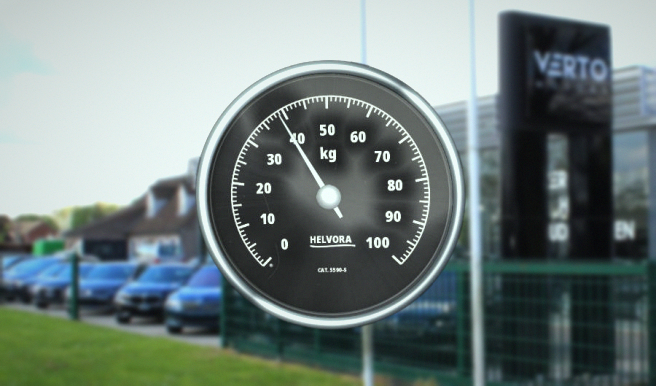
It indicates 39 kg
